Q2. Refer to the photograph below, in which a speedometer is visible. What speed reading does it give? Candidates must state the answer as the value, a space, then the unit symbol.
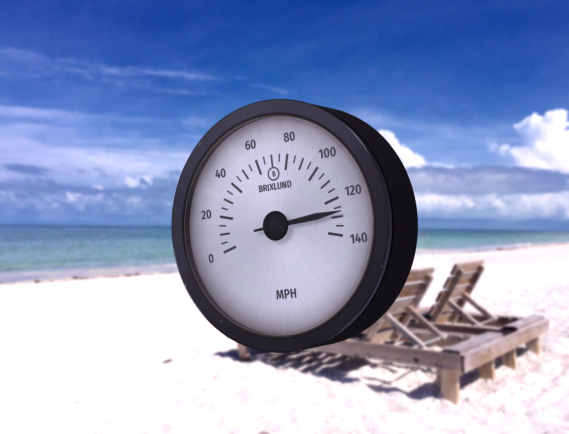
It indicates 127.5 mph
